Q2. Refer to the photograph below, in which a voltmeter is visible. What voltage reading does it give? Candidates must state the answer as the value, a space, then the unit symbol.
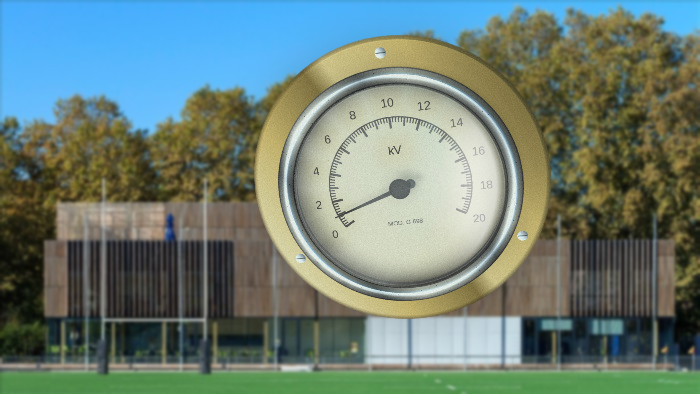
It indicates 1 kV
